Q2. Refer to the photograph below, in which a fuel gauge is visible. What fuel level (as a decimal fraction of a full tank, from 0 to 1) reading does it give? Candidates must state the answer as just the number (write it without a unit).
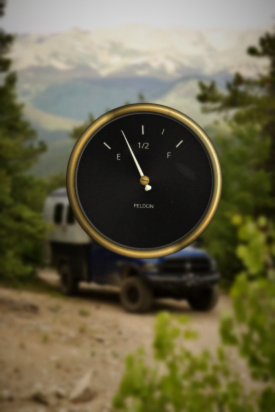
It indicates 0.25
